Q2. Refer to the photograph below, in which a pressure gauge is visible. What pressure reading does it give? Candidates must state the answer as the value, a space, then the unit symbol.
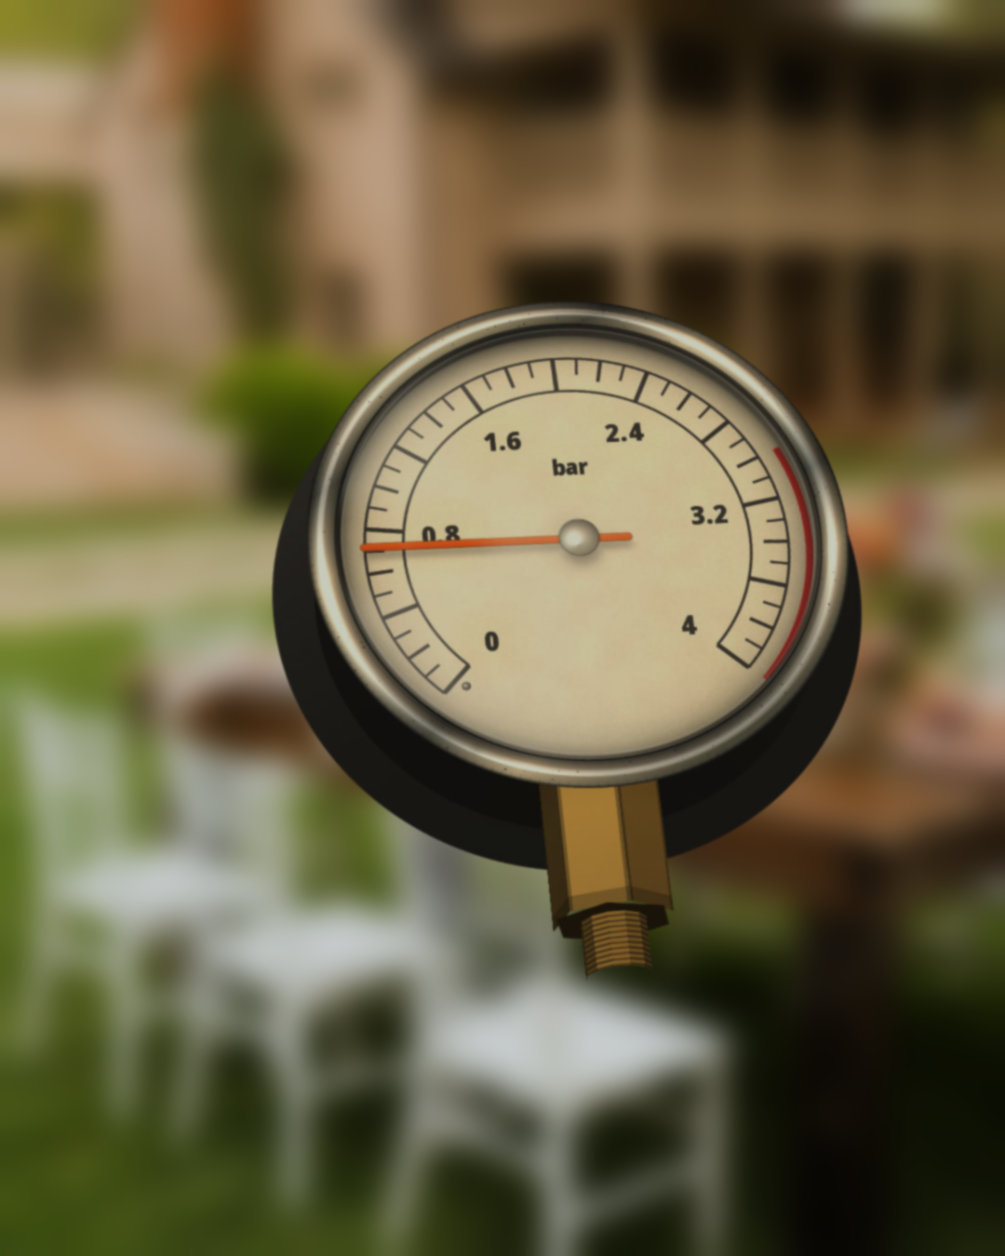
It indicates 0.7 bar
